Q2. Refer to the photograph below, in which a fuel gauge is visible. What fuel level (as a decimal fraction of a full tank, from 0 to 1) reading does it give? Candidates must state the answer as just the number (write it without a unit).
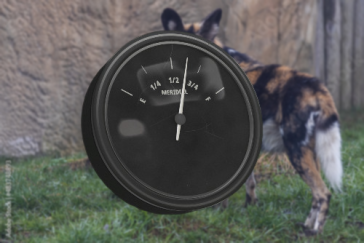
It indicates 0.625
